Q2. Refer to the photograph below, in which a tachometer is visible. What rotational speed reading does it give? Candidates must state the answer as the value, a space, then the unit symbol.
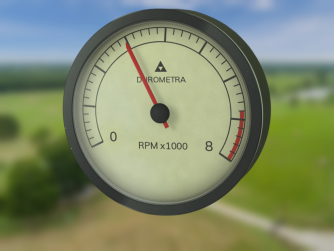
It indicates 3000 rpm
